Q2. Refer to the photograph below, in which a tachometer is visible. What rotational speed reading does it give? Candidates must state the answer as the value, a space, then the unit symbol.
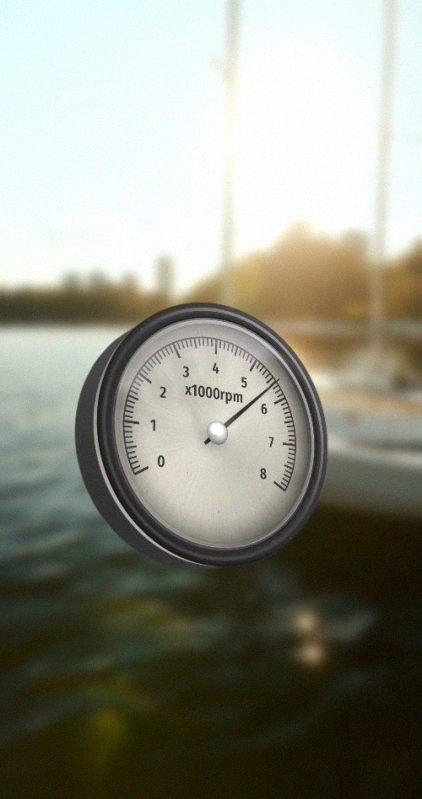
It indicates 5600 rpm
